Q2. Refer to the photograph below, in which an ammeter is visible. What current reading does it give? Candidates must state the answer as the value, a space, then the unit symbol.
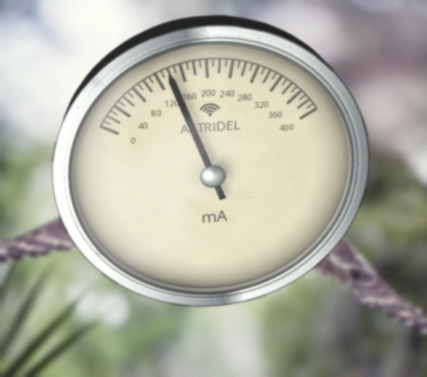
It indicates 140 mA
